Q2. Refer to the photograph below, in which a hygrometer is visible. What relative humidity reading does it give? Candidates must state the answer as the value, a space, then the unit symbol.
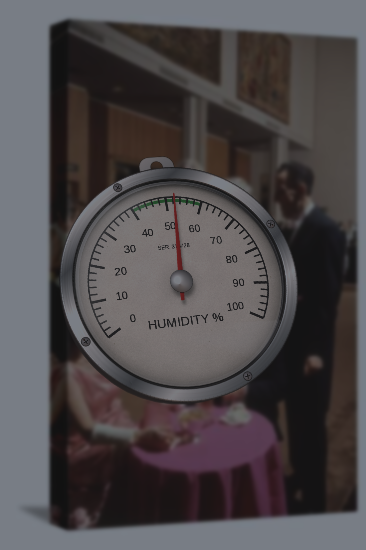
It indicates 52 %
